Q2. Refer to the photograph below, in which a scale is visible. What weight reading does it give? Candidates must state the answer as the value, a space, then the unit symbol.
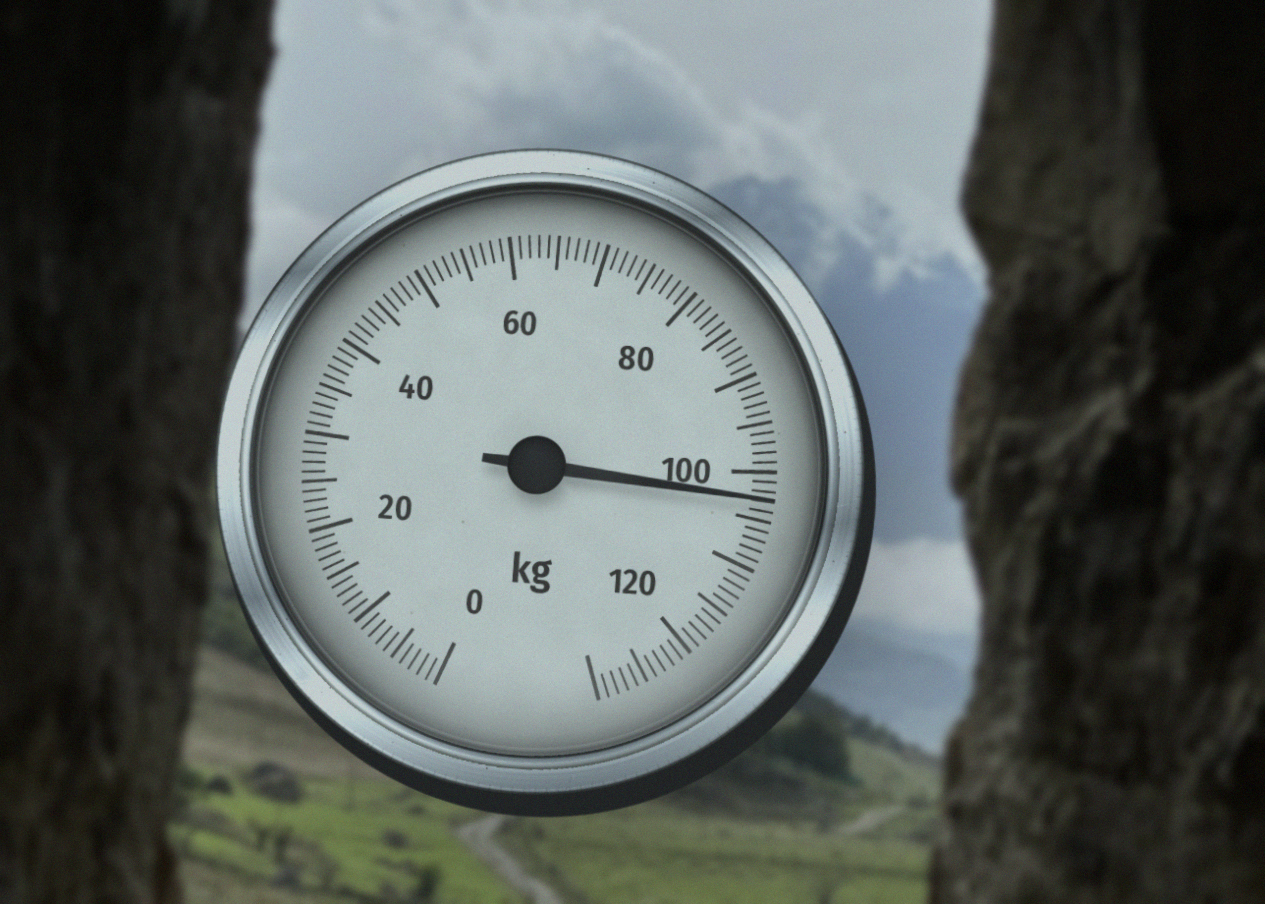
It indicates 103 kg
